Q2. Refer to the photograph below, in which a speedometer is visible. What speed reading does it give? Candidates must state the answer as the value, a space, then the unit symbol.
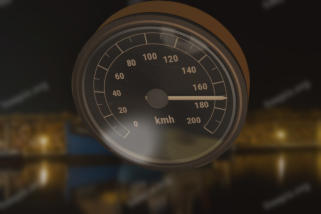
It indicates 170 km/h
